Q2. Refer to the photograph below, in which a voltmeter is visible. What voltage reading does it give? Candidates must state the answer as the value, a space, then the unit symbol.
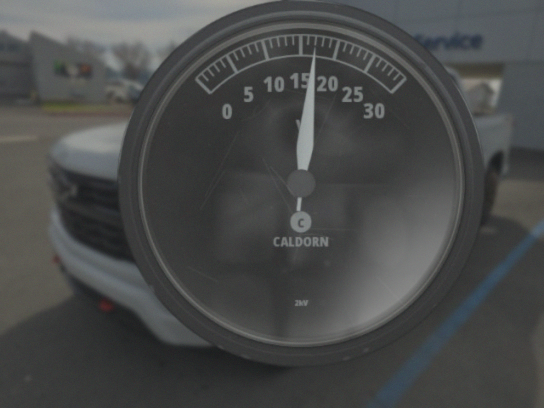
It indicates 17 V
